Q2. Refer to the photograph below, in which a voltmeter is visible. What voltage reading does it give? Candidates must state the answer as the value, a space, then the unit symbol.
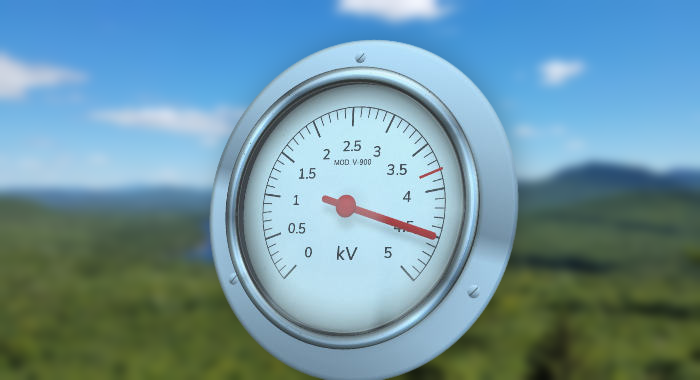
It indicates 4.5 kV
